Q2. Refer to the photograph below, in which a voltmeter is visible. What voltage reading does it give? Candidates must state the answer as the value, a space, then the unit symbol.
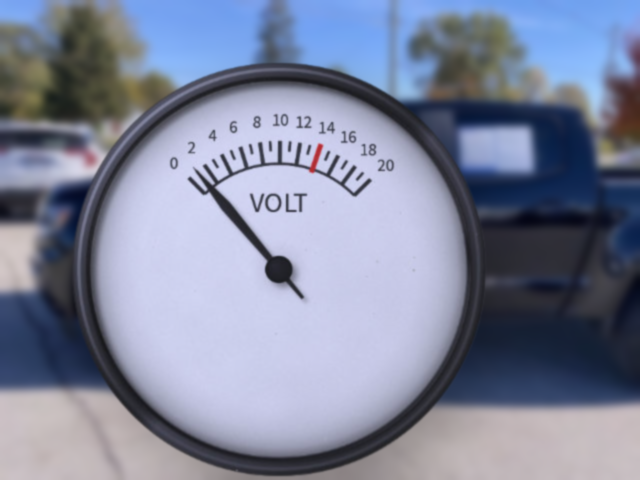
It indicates 1 V
